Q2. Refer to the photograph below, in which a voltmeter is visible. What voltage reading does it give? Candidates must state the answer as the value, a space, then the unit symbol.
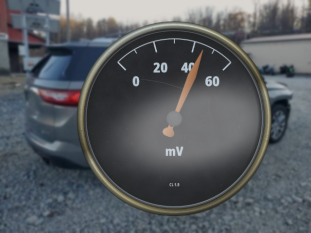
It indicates 45 mV
